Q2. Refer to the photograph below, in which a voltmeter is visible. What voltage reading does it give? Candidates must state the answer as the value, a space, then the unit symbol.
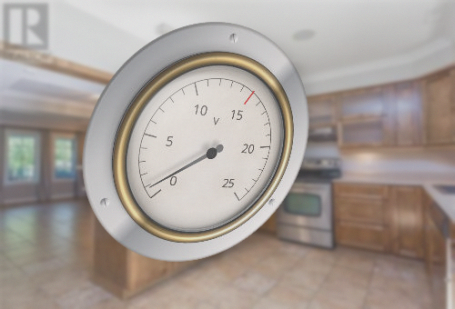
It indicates 1 V
